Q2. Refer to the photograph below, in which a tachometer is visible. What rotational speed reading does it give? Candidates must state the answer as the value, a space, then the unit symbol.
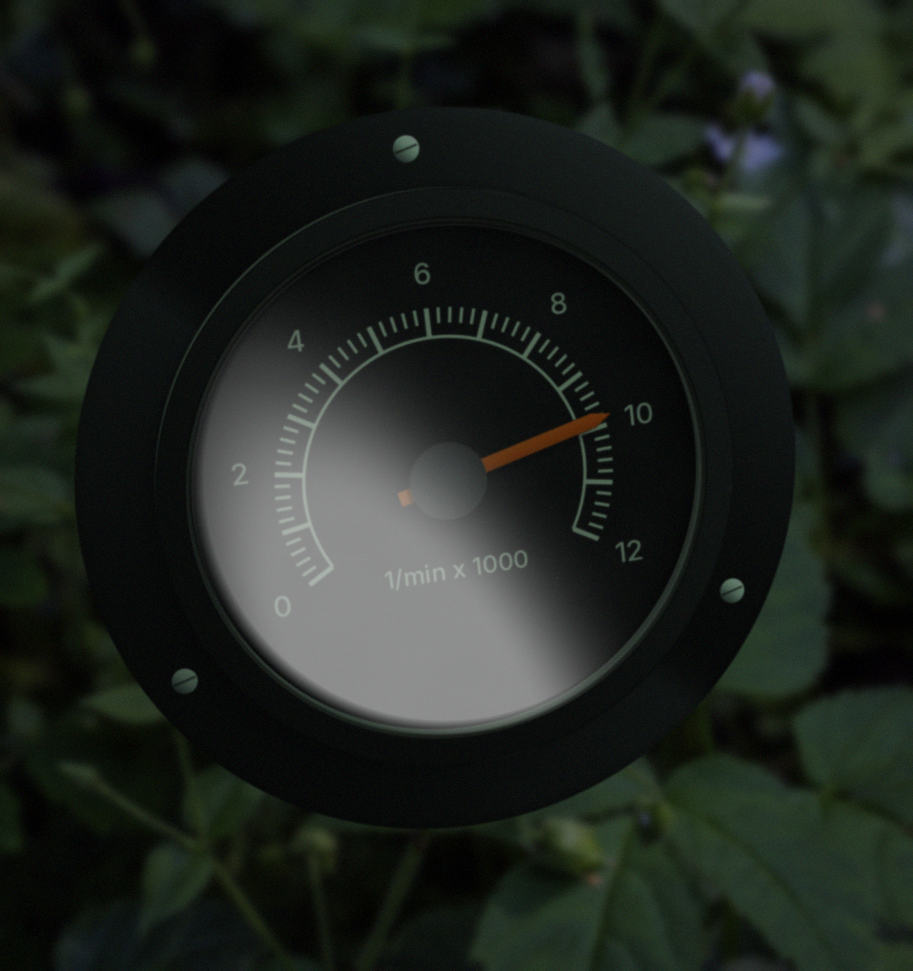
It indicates 9800 rpm
